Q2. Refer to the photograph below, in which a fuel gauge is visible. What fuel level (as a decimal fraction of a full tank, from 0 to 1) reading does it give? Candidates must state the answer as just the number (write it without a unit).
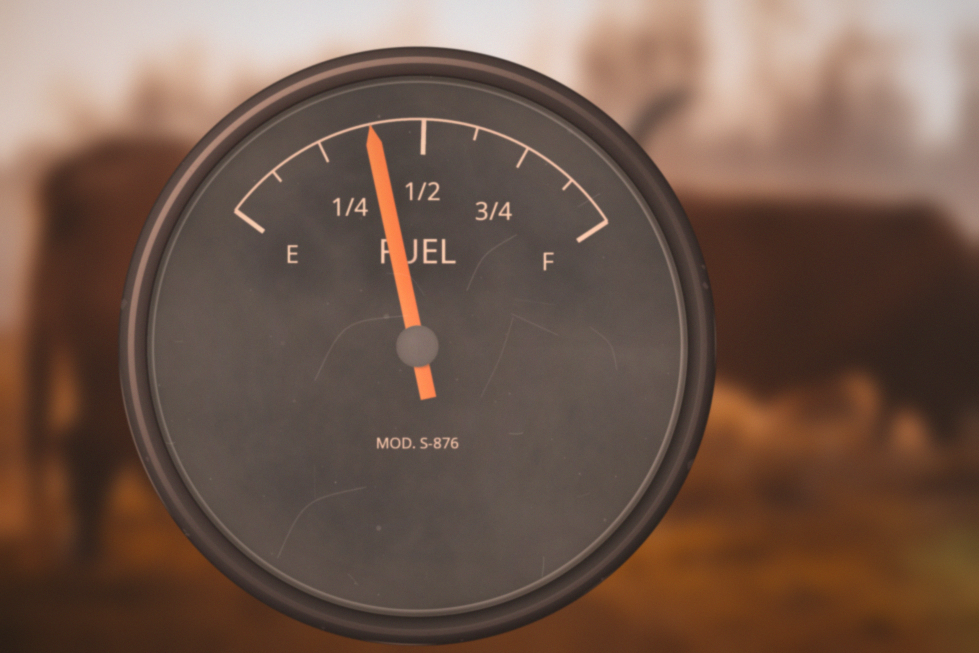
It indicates 0.375
